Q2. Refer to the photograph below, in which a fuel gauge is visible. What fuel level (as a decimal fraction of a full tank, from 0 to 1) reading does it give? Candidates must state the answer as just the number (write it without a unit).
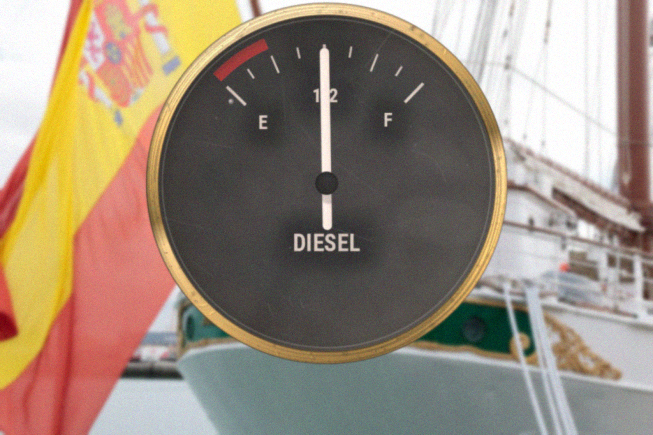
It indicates 0.5
